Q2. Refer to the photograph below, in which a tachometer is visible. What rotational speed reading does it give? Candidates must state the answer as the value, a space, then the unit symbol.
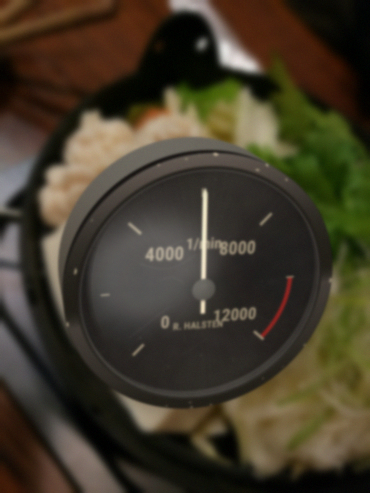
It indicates 6000 rpm
